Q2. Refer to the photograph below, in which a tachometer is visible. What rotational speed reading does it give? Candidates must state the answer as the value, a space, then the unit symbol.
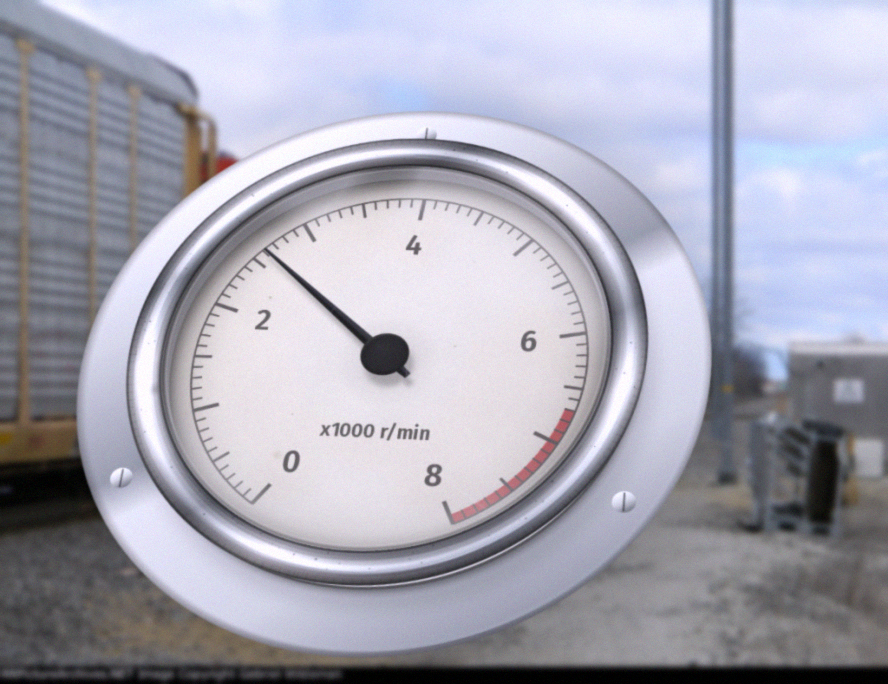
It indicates 2600 rpm
